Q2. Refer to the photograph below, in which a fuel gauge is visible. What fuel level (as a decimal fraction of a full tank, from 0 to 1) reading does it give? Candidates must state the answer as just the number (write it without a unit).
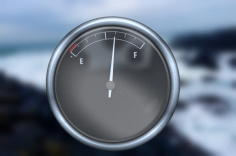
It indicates 0.625
